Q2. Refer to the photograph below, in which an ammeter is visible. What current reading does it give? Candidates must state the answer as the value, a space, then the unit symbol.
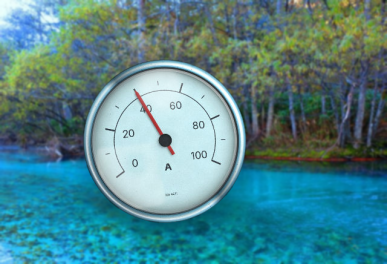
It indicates 40 A
